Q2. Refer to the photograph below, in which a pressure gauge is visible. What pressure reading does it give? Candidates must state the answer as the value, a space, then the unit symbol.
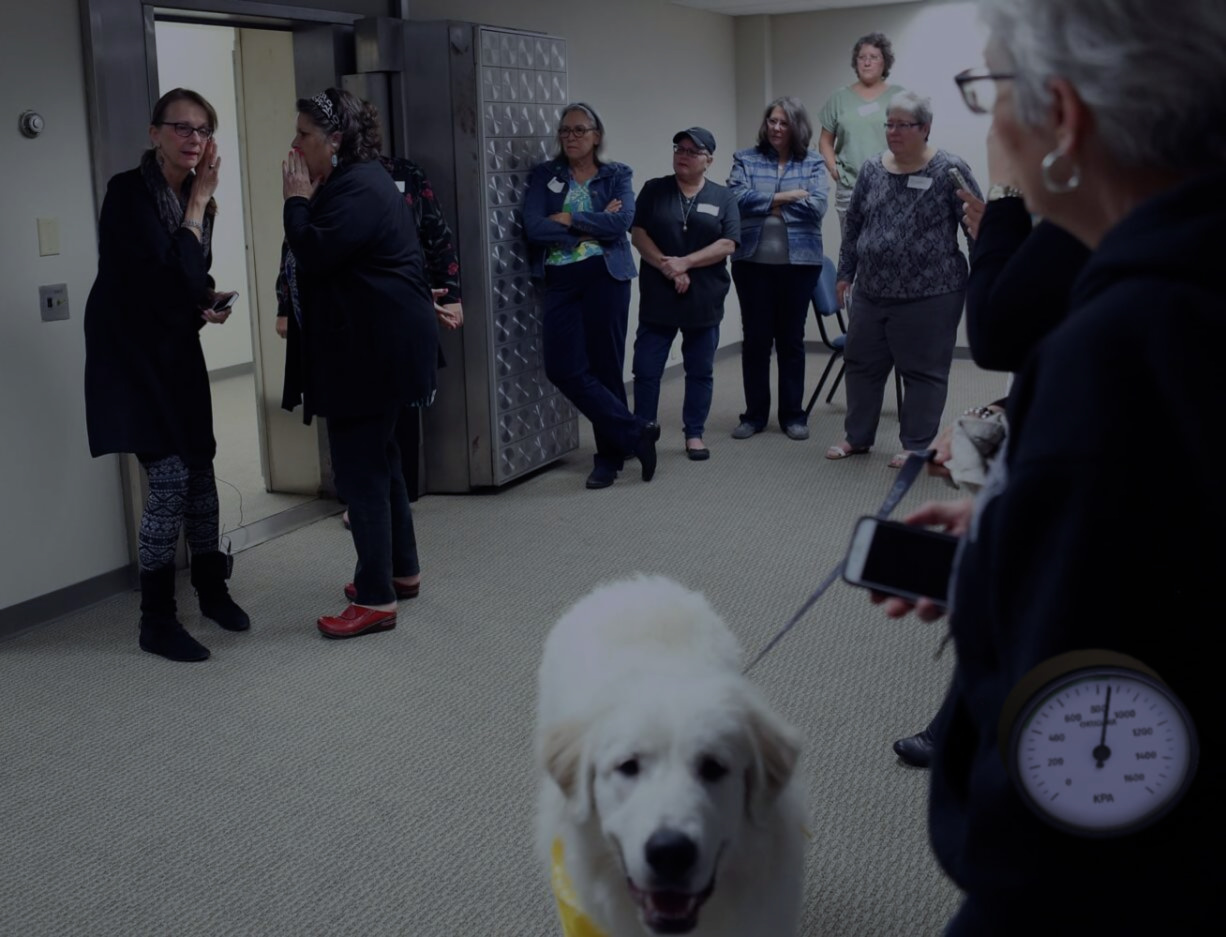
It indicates 850 kPa
